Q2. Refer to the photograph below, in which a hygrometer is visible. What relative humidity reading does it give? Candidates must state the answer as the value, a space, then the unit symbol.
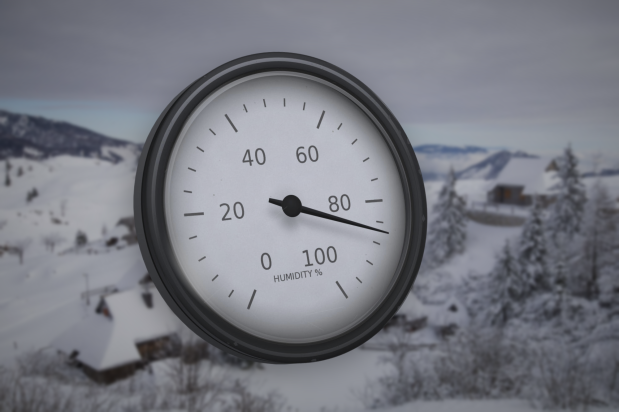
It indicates 86 %
